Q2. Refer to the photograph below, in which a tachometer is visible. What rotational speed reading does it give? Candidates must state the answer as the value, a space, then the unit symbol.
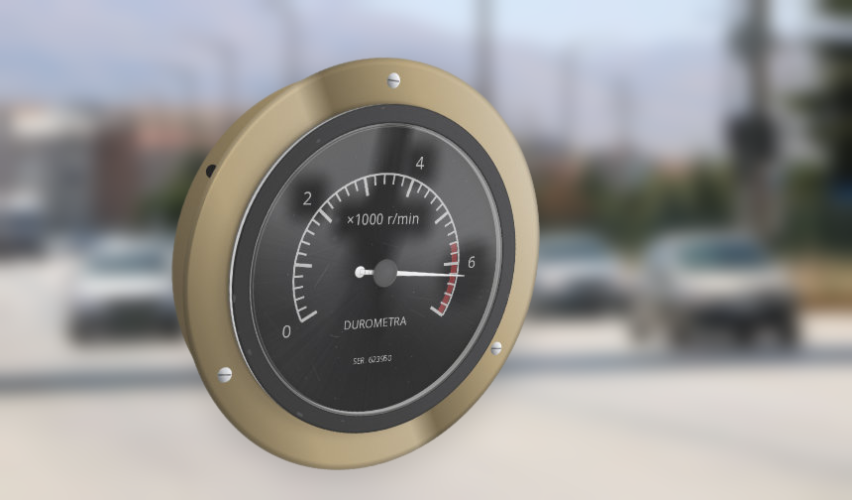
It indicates 6200 rpm
